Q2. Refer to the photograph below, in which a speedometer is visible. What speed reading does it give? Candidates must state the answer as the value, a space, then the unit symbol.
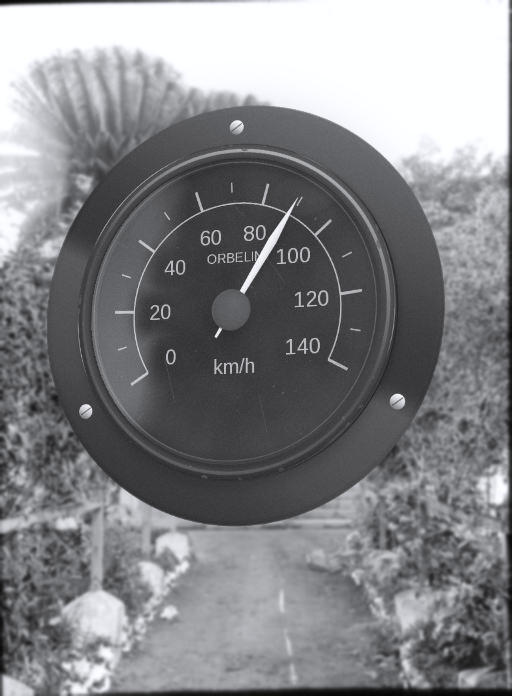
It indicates 90 km/h
